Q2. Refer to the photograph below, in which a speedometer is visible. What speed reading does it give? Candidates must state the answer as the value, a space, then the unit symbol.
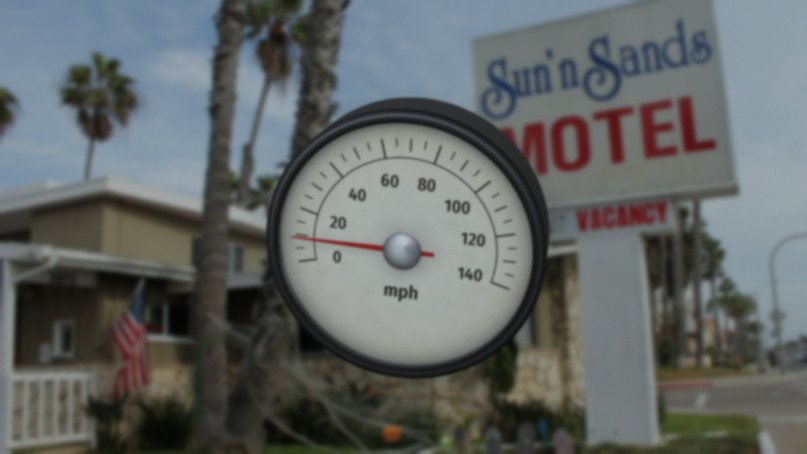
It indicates 10 mph
